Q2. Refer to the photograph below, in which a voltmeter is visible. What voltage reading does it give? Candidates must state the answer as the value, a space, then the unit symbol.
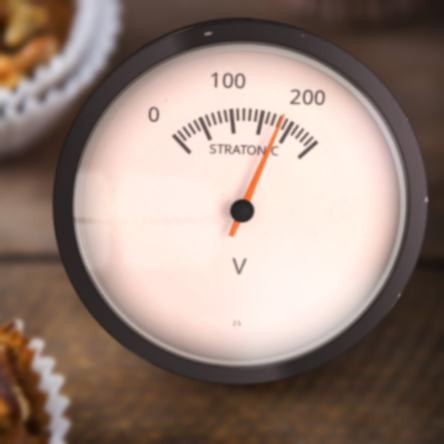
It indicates 180 V
